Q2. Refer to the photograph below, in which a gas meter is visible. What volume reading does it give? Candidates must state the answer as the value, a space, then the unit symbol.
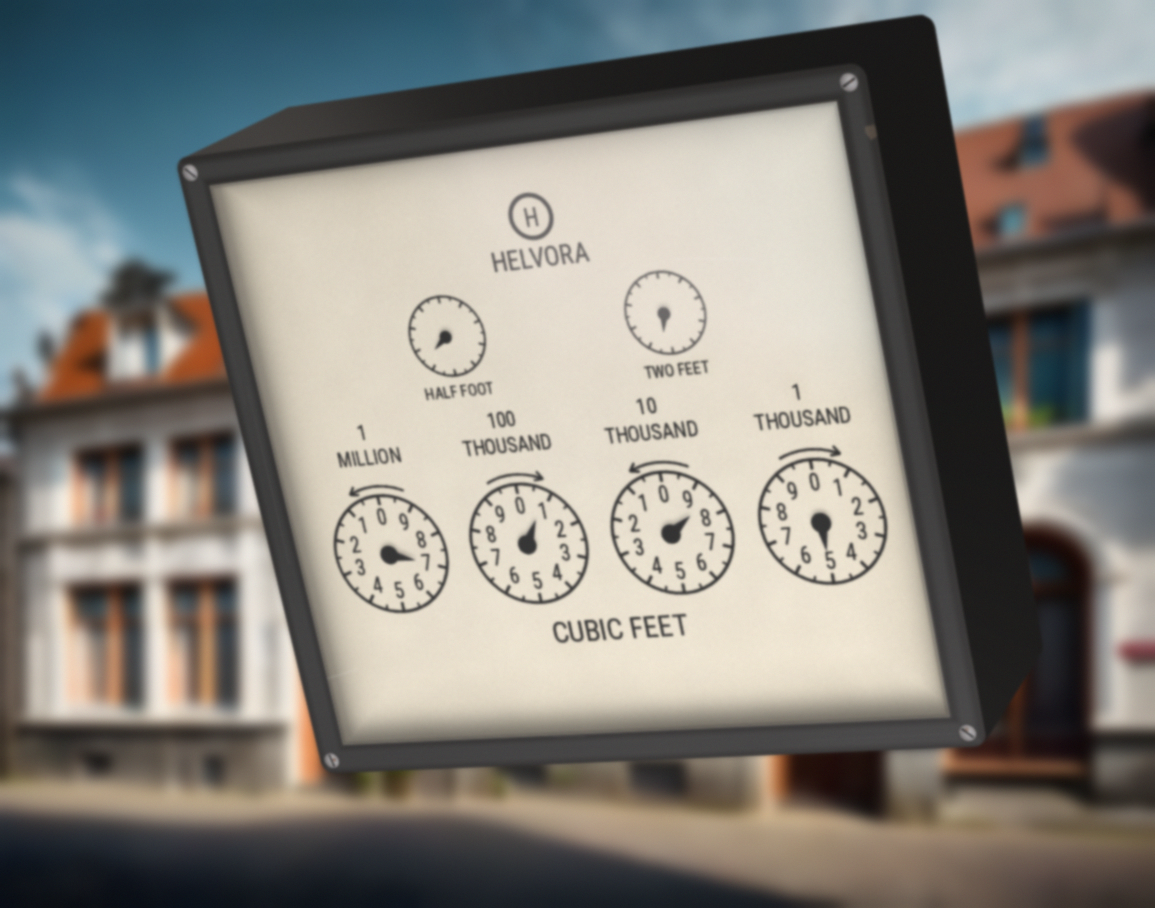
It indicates 708500 ft³
